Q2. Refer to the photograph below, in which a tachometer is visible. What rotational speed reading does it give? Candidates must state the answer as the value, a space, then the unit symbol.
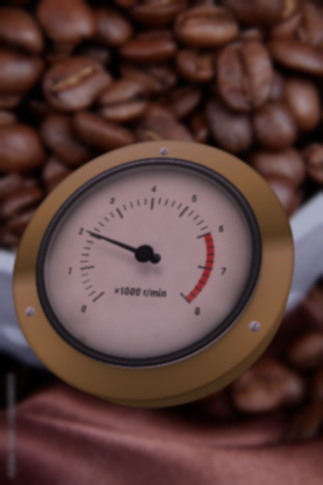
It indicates 2000 rpm
